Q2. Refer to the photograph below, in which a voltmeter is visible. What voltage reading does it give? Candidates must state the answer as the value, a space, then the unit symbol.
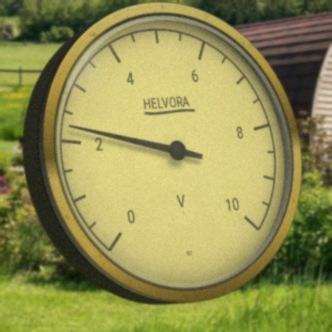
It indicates 2.25 V
